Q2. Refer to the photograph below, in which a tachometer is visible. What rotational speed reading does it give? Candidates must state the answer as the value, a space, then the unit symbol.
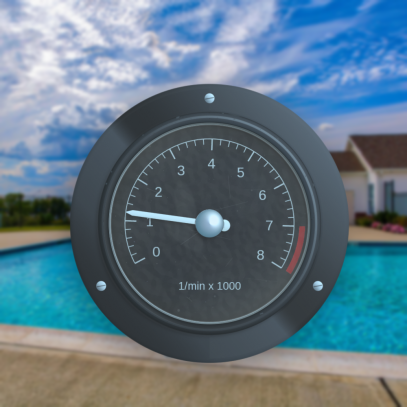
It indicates 1200 rpm
